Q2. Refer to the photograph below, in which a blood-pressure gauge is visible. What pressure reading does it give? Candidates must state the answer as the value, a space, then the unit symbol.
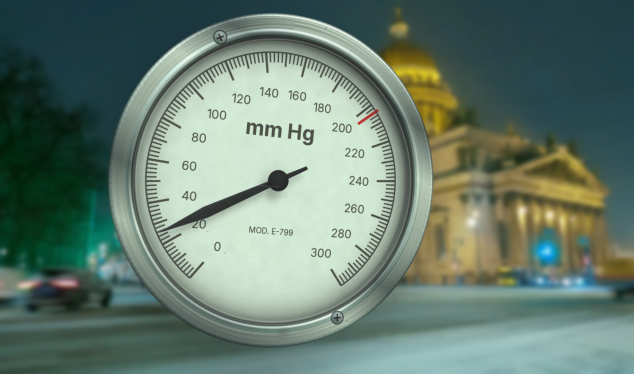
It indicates 26 mmHg
